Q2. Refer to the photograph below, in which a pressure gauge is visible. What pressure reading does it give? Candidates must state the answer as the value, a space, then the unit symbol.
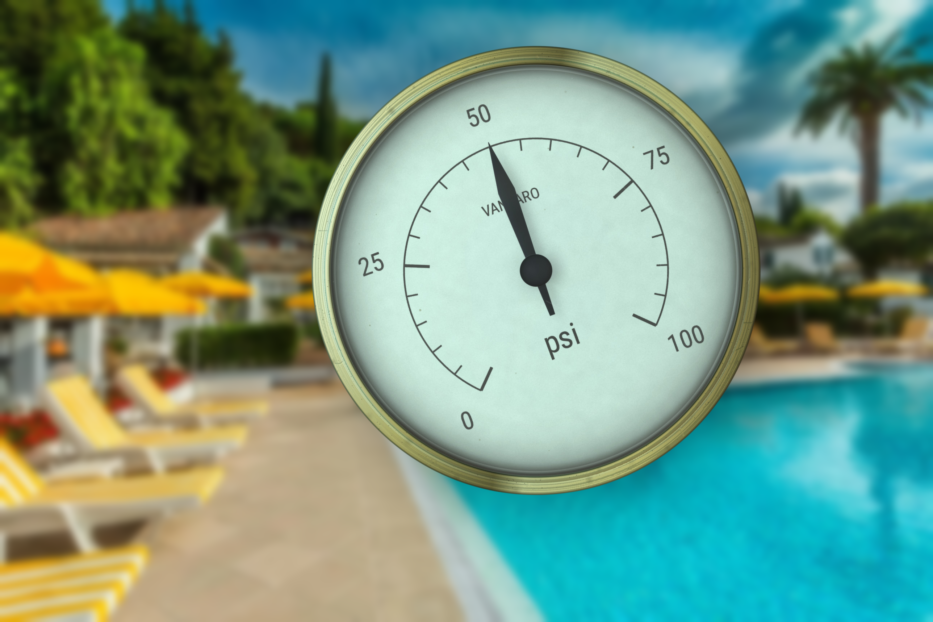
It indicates 50 psi
